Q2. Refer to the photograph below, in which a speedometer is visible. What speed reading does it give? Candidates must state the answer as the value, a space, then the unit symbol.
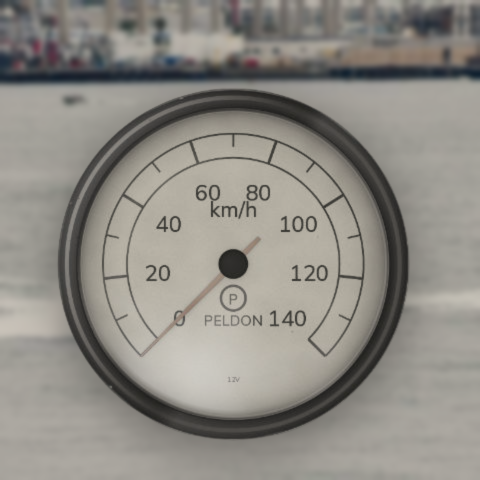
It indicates 0 km/h
